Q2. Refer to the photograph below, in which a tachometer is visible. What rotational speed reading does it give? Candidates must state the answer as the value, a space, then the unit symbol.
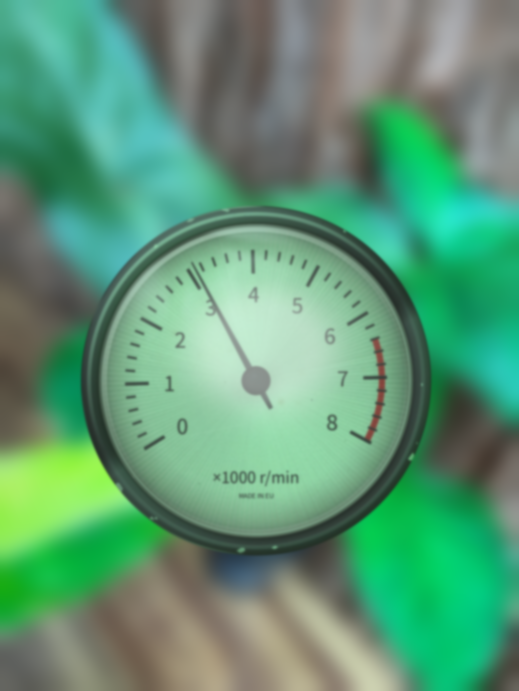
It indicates 3100 rpm
